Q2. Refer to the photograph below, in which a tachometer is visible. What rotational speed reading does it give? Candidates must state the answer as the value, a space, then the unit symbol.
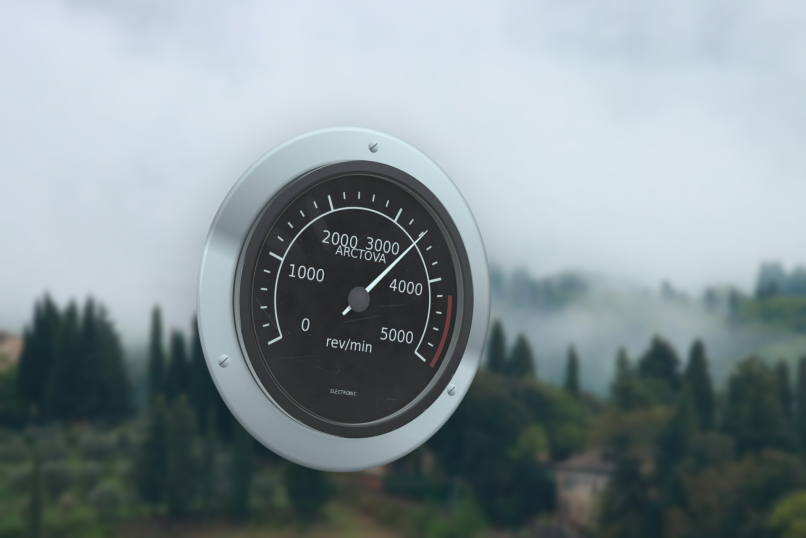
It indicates 3400 rpm
